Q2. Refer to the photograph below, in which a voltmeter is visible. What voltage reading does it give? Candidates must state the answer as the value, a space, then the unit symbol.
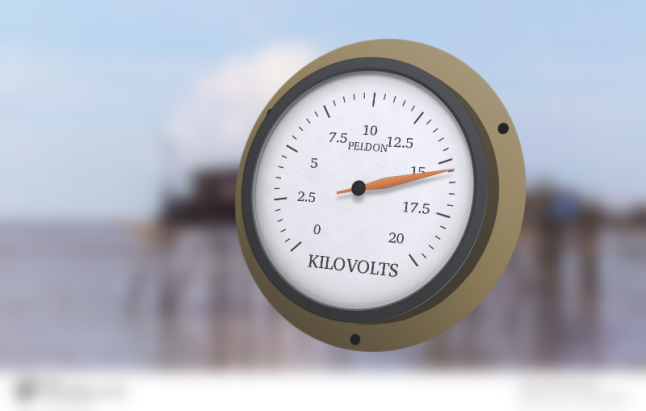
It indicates 15.5 kV
